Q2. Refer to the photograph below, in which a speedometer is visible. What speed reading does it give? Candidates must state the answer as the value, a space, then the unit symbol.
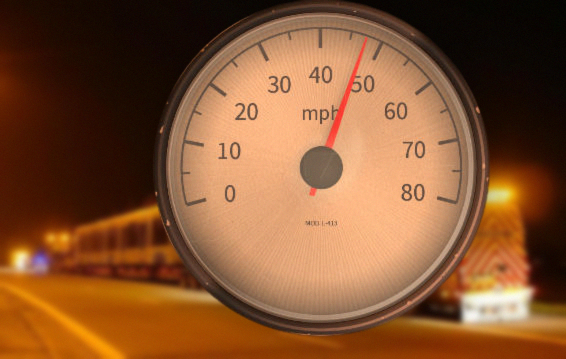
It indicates 47.5 mph
